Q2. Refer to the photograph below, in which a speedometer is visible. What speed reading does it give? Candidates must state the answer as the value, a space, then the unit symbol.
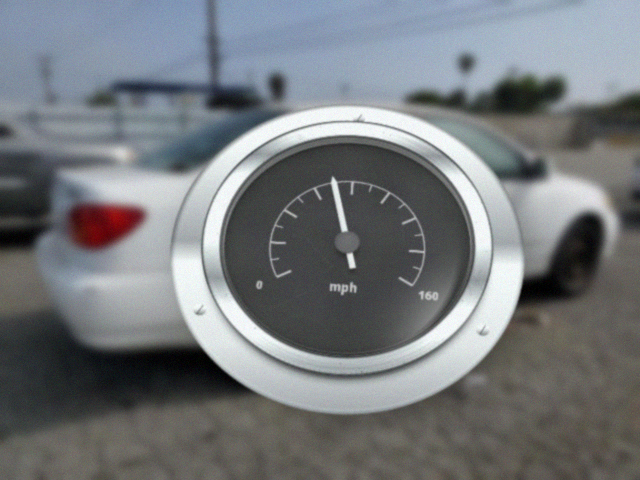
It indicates 70 mph
